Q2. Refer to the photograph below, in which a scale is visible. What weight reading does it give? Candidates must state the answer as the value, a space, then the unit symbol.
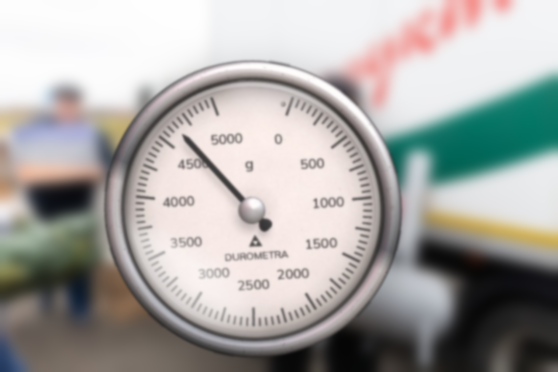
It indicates 4650 g
